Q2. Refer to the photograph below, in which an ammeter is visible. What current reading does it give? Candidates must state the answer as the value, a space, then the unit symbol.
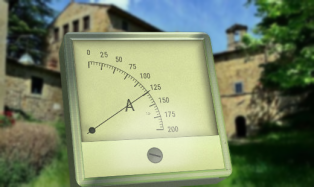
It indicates 125 A
